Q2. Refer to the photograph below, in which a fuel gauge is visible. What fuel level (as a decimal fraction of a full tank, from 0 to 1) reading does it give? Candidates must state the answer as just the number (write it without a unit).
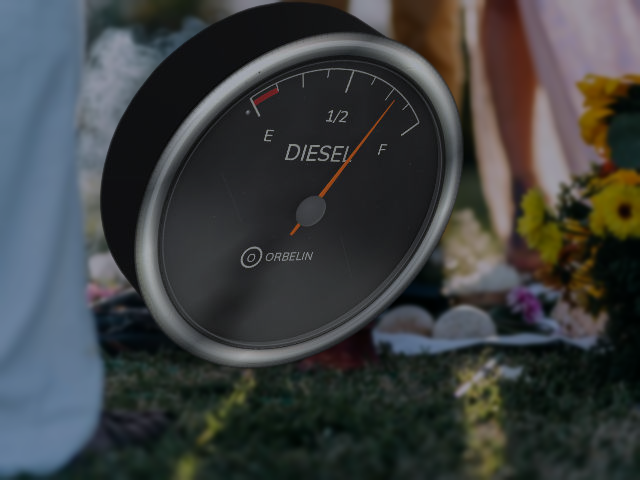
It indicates 0.75
